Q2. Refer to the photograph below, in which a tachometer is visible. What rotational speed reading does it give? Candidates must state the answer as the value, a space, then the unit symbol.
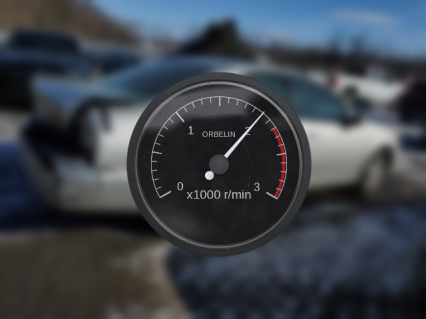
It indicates 2000 rpm
